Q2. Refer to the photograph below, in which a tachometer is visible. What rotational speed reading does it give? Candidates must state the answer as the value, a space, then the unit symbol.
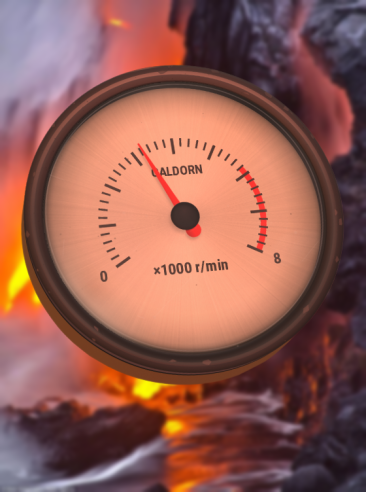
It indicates 3200 rpm
